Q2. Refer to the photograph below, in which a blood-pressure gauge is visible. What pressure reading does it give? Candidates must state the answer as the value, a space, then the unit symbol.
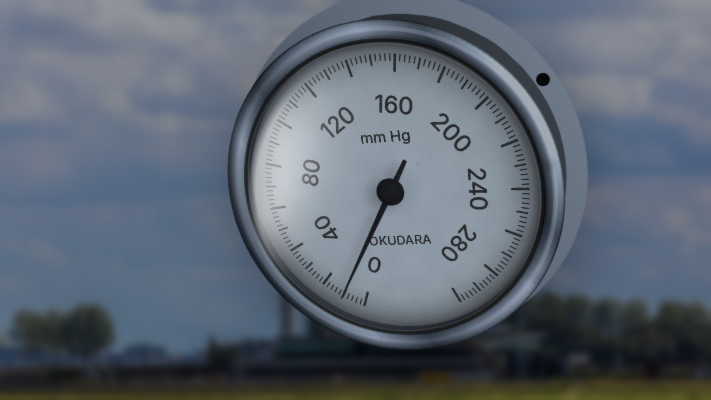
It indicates 10 mmHg
